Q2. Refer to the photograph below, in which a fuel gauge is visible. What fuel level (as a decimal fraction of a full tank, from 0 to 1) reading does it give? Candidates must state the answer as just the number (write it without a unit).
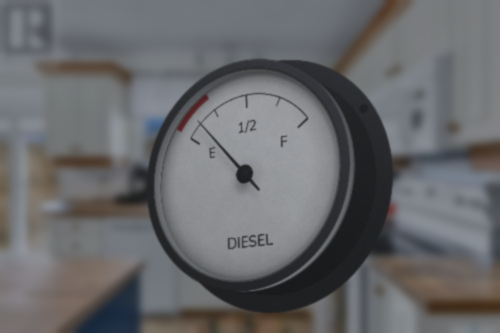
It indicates 0.125
